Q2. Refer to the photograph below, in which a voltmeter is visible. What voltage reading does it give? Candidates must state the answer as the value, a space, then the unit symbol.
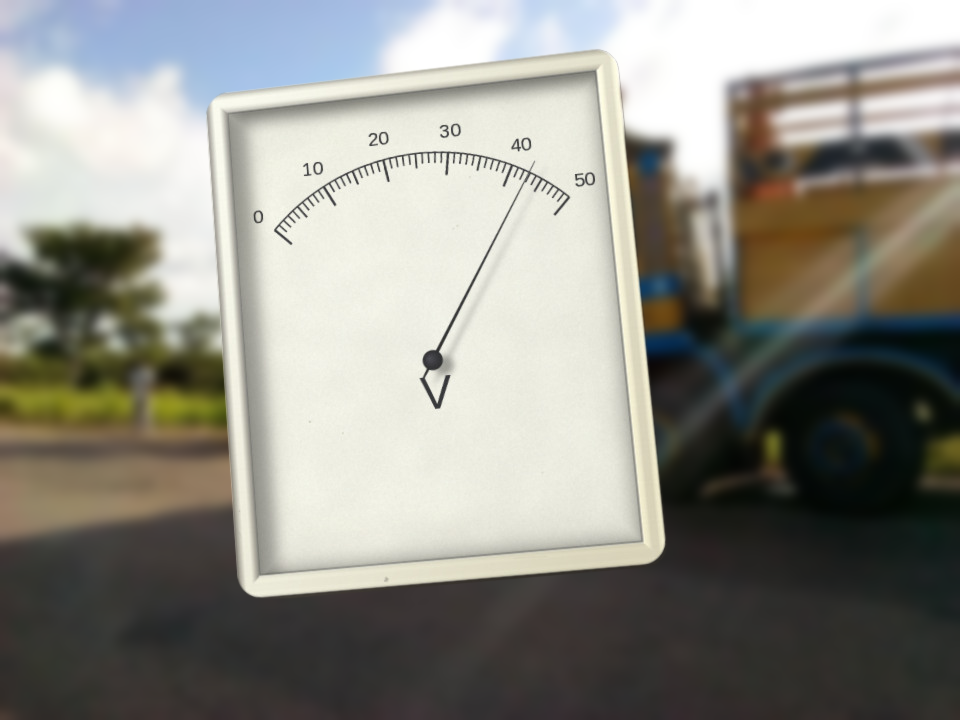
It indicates 43 V
